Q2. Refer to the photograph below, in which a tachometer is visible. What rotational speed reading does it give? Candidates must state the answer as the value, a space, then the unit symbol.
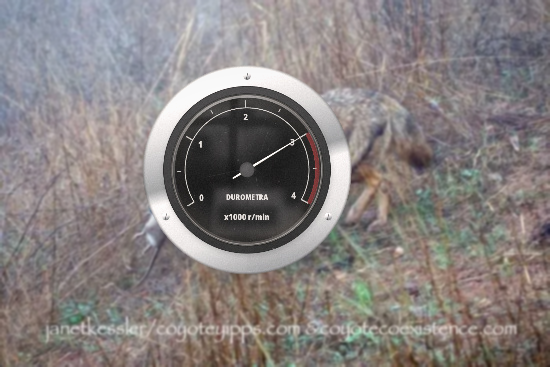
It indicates 3000 rpm
